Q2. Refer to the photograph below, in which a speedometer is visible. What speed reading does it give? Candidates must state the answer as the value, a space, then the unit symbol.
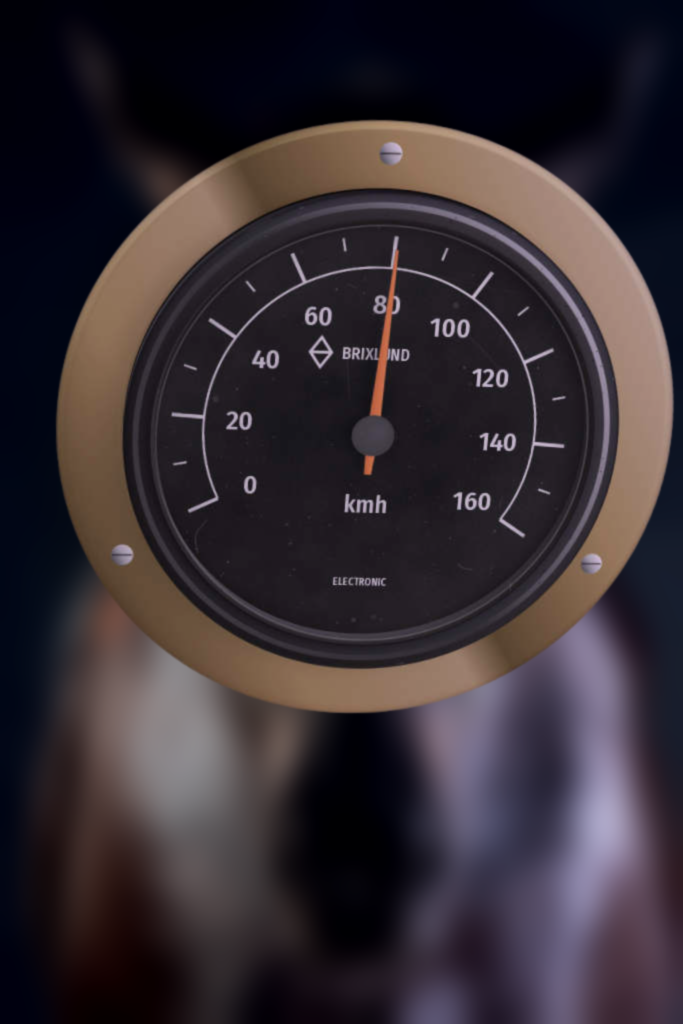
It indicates 80 km/h
